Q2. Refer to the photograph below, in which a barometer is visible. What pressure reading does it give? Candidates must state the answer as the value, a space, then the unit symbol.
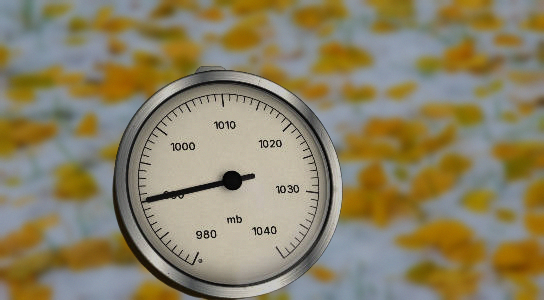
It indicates 990 mbar
